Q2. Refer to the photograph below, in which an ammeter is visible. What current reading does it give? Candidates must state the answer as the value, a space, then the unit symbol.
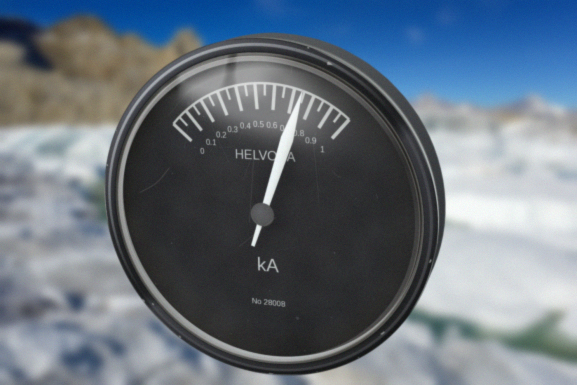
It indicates 0.75 kA
